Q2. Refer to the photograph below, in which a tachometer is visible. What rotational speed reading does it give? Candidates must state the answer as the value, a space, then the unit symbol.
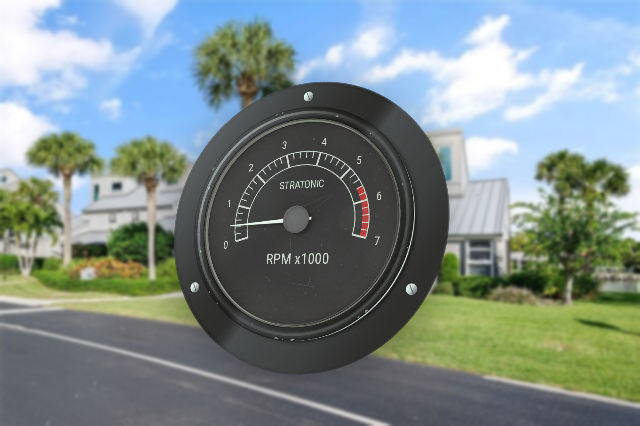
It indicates 400 rpm
